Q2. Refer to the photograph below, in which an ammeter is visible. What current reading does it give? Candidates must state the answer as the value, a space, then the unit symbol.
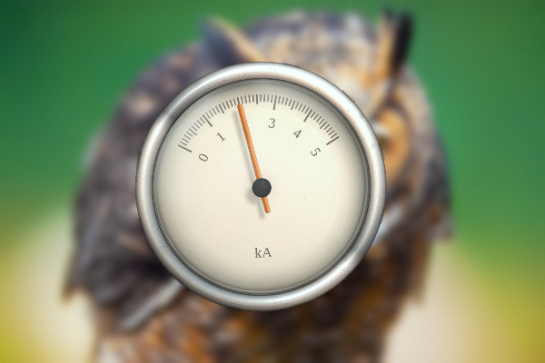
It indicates 2 kA
